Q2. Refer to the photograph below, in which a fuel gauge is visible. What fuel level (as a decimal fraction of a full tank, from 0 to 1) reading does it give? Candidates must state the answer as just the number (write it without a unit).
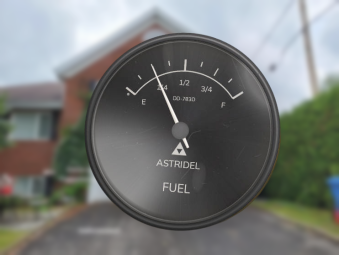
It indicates 0.25
